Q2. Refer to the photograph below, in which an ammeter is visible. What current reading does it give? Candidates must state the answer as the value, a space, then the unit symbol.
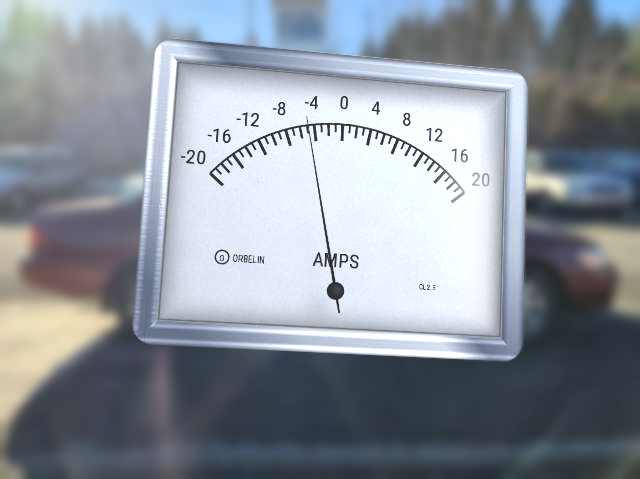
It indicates -5 A
